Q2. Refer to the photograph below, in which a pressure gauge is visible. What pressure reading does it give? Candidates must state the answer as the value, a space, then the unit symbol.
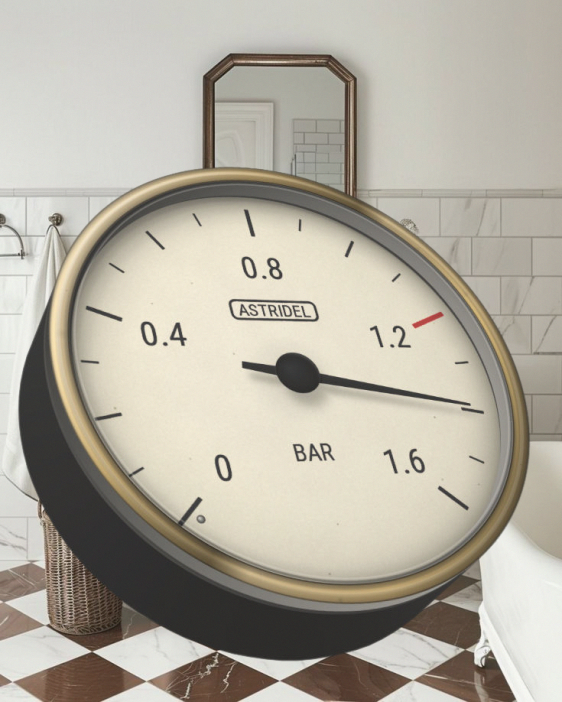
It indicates 1.4 bar
